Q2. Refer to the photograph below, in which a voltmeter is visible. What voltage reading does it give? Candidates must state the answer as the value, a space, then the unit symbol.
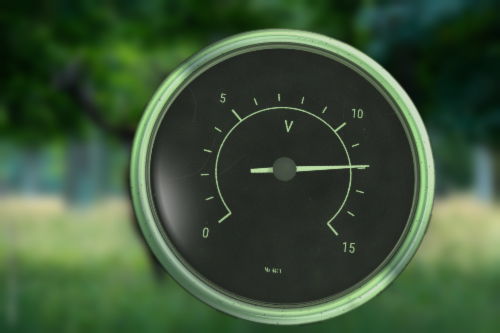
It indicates 12 V
